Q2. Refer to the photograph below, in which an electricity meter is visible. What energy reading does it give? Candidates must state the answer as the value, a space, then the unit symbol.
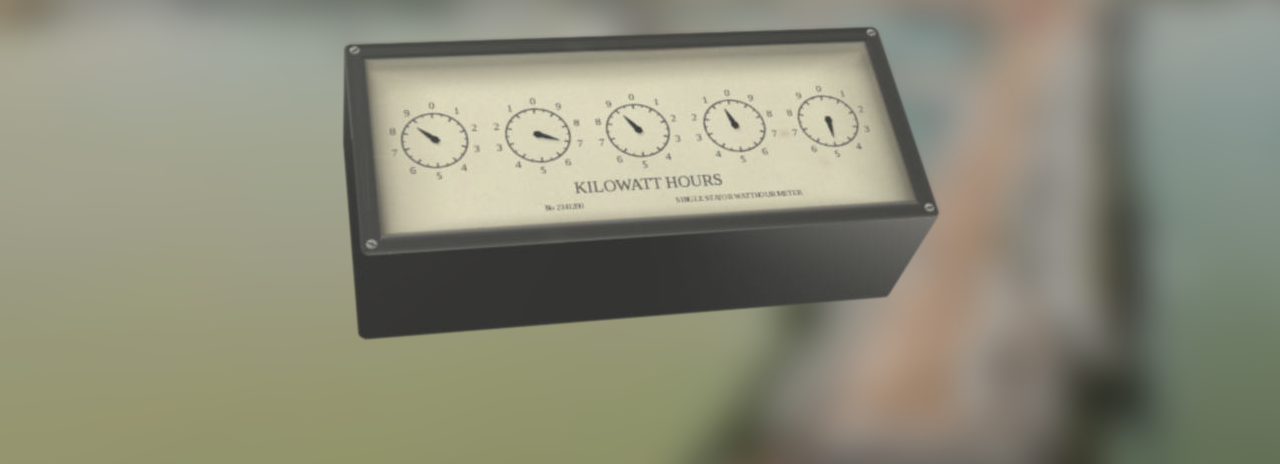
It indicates 86905 kWh
